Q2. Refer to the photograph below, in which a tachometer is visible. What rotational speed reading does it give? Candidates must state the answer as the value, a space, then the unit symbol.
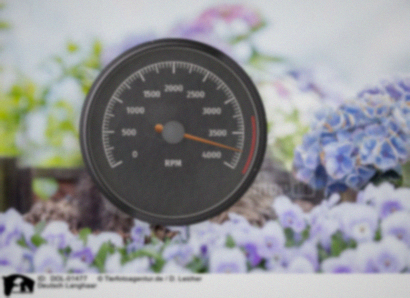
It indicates 3750 rpm
